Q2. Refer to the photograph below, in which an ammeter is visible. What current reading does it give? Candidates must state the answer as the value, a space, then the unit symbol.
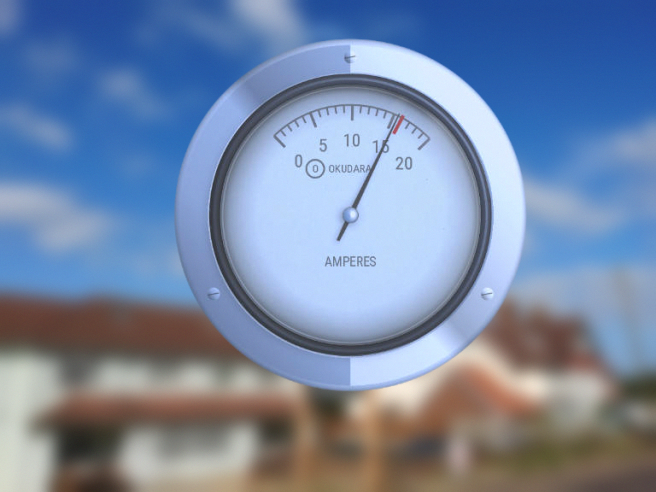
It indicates 15.5 A
